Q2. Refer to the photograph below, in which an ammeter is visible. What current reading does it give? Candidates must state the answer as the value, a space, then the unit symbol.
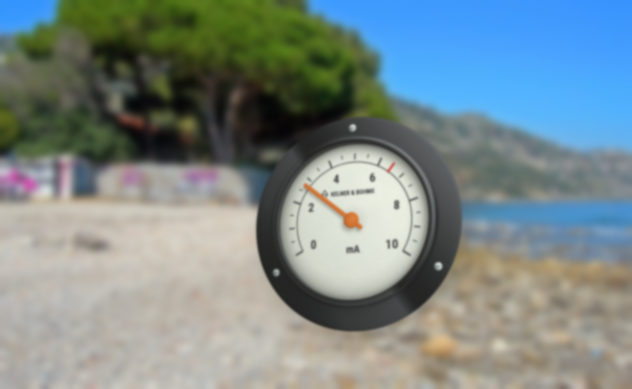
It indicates 2.75 mA
